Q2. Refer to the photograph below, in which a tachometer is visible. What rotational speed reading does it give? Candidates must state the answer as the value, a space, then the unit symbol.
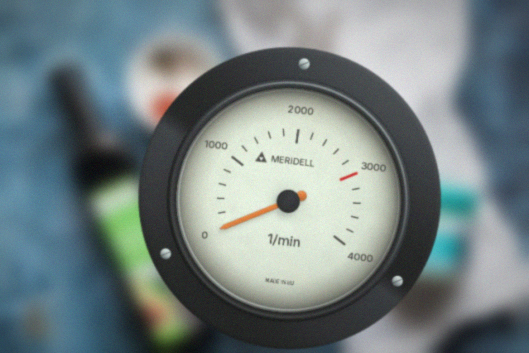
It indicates 0 rpm
